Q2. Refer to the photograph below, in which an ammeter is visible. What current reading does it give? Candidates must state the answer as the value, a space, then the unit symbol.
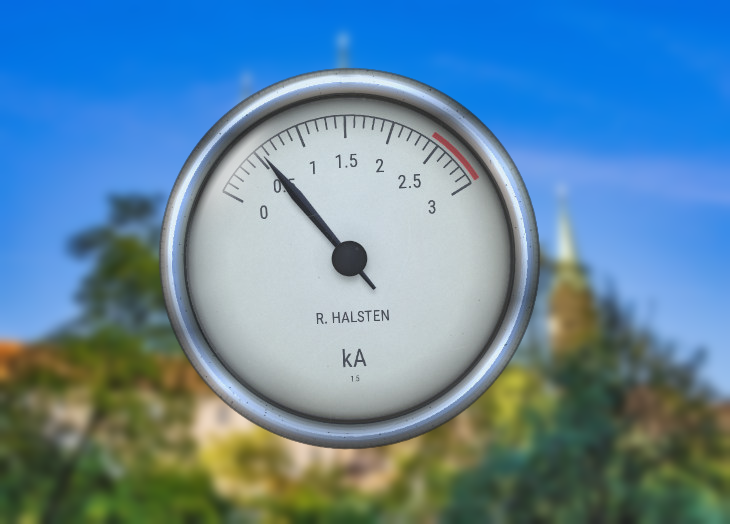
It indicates 0.55 kA
